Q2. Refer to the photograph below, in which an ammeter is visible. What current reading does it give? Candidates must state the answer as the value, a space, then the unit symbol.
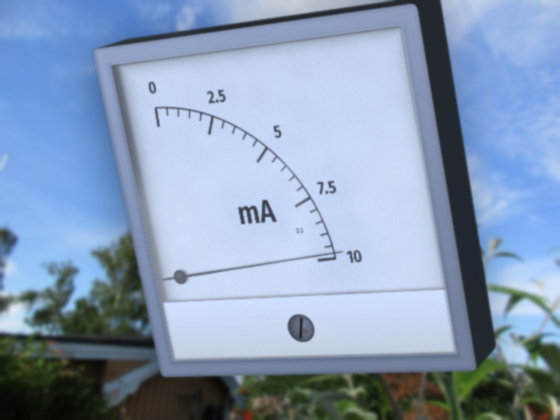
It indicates 9.75 mA
